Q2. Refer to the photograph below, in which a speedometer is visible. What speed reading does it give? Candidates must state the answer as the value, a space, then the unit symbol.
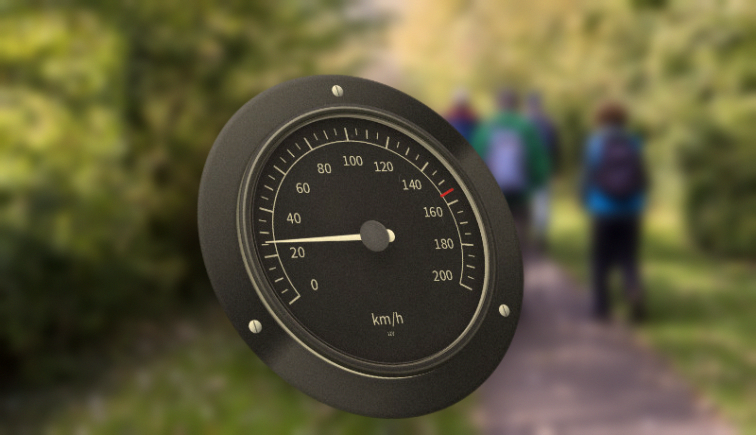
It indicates 25 km/h
